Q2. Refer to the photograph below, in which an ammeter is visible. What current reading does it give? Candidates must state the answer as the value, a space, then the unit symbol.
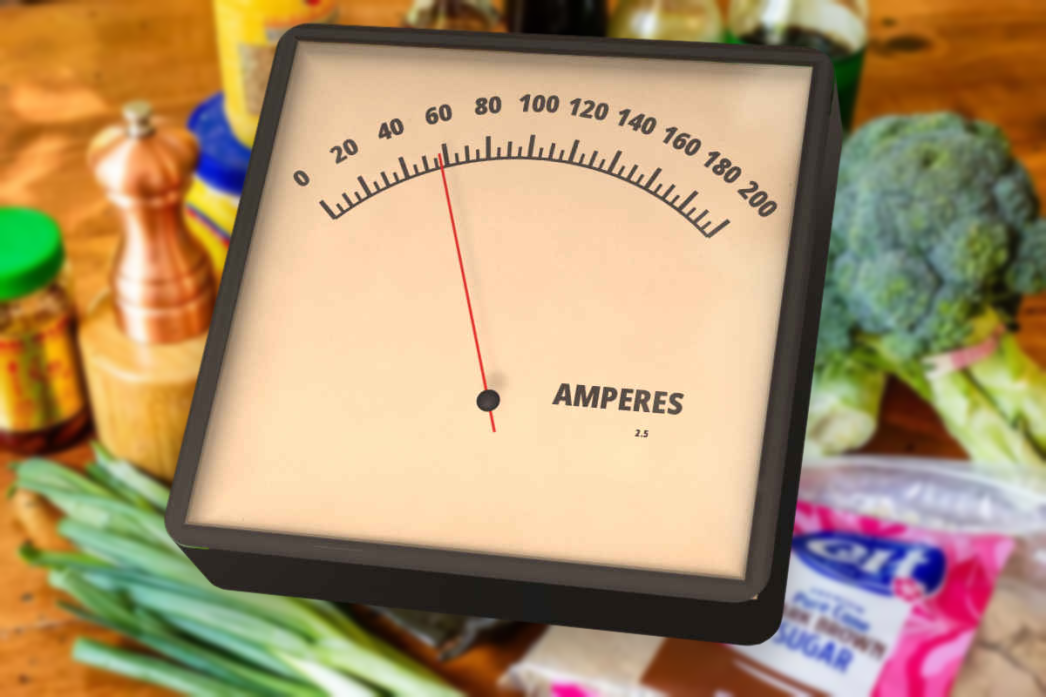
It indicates 57.5 A
